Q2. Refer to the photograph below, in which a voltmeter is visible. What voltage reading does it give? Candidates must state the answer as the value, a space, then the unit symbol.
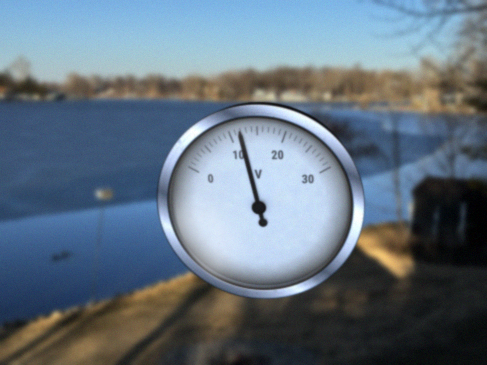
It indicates 12 V
